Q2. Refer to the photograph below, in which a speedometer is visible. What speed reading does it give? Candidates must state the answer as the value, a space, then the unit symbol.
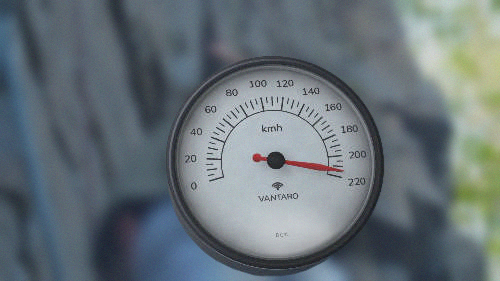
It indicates 215 km/h
